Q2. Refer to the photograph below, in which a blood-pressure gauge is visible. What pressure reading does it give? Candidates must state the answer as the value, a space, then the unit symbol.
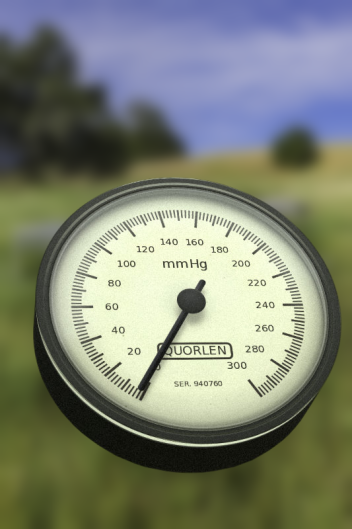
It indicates 2 mmHg
